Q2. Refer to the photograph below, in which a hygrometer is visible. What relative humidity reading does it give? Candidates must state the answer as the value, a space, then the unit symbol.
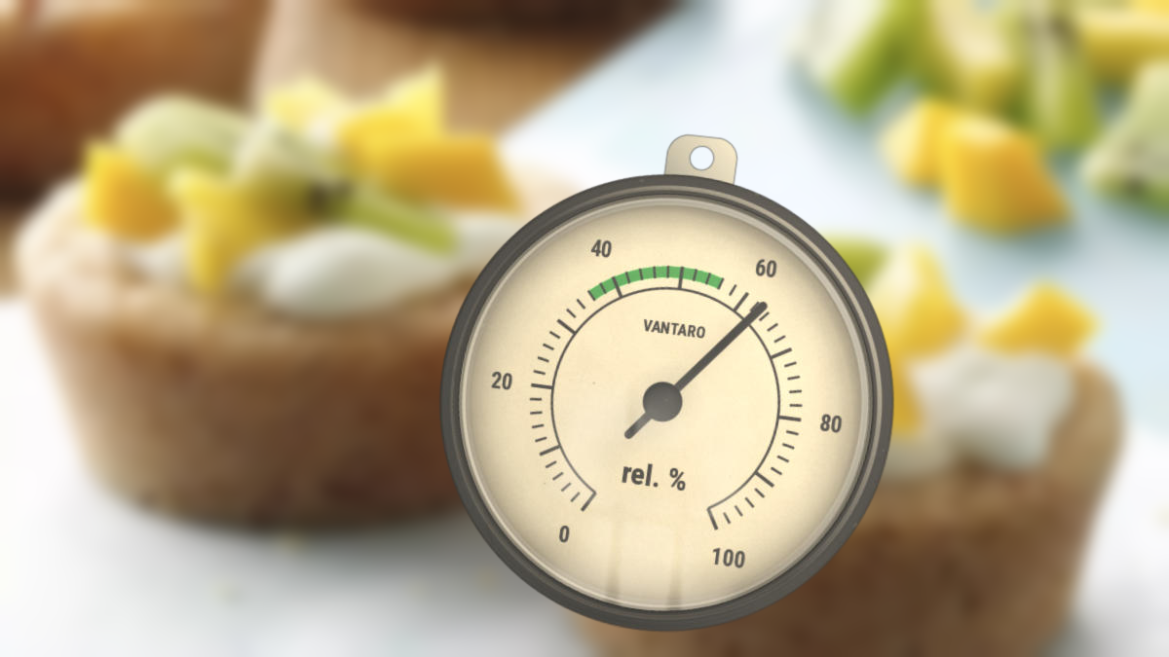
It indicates 63 %
